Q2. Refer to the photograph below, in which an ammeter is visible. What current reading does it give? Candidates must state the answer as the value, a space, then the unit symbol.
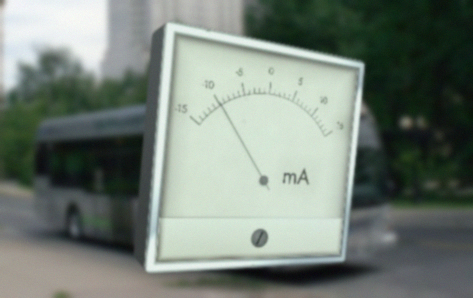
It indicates -10 mA
